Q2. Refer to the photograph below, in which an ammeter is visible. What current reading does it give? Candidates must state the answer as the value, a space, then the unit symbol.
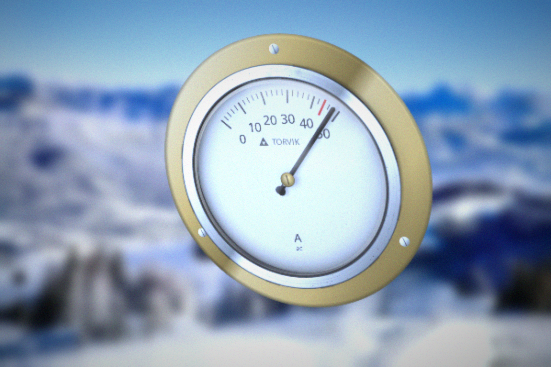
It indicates 48 A
